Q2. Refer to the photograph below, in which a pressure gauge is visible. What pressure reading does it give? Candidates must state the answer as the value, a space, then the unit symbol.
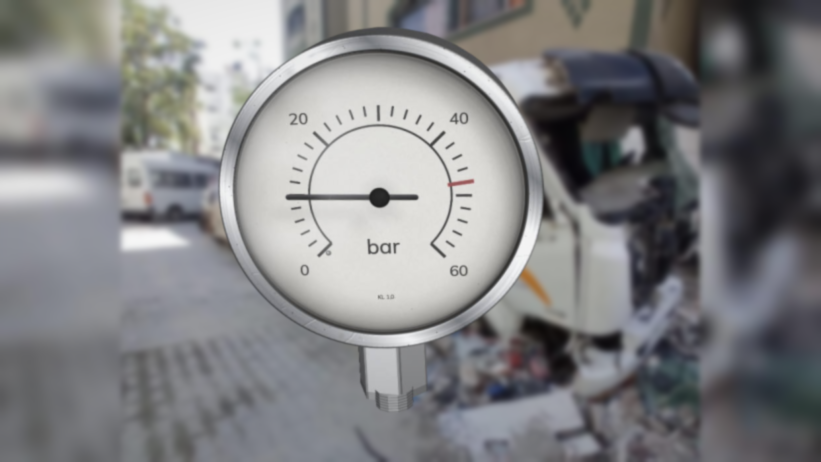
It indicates 10 bar
